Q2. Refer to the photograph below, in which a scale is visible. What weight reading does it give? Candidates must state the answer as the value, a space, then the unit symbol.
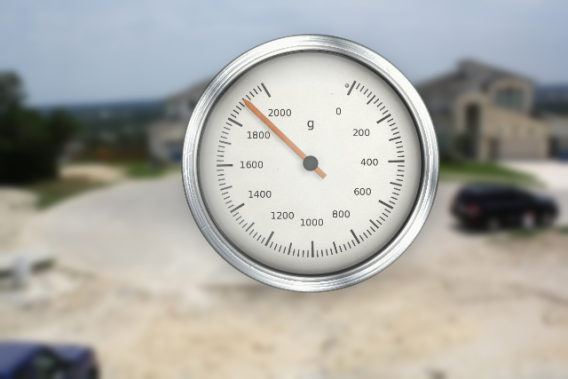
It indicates 1900 g
